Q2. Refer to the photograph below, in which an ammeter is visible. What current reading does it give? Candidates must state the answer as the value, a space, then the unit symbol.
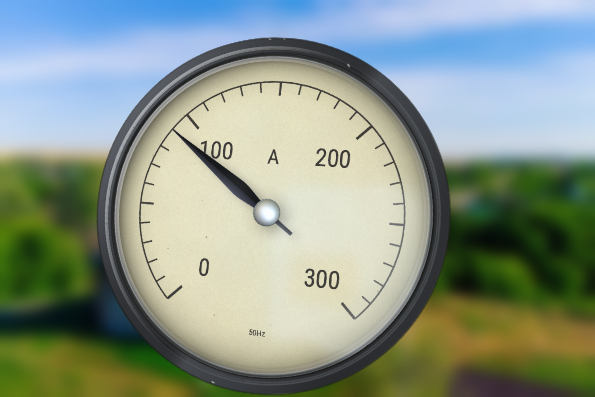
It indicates 90 A
